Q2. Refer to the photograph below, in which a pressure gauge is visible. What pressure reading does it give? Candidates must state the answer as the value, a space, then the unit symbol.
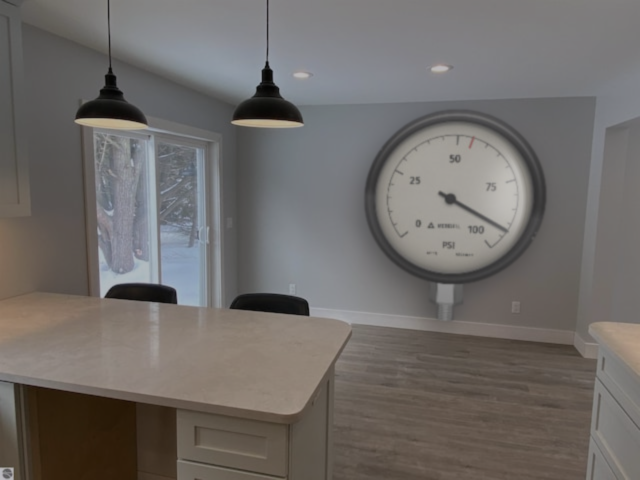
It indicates 92.5 psi
